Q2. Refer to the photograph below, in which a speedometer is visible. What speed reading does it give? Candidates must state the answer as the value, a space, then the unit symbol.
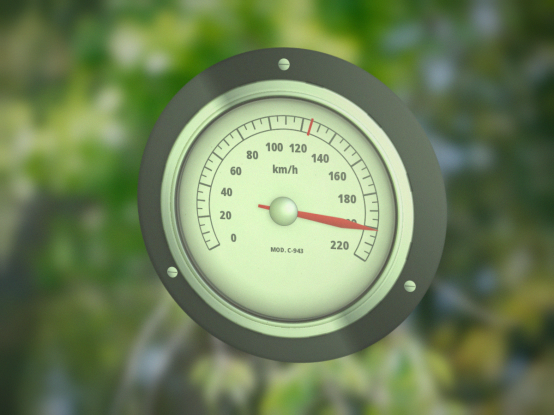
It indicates 200 km/h
